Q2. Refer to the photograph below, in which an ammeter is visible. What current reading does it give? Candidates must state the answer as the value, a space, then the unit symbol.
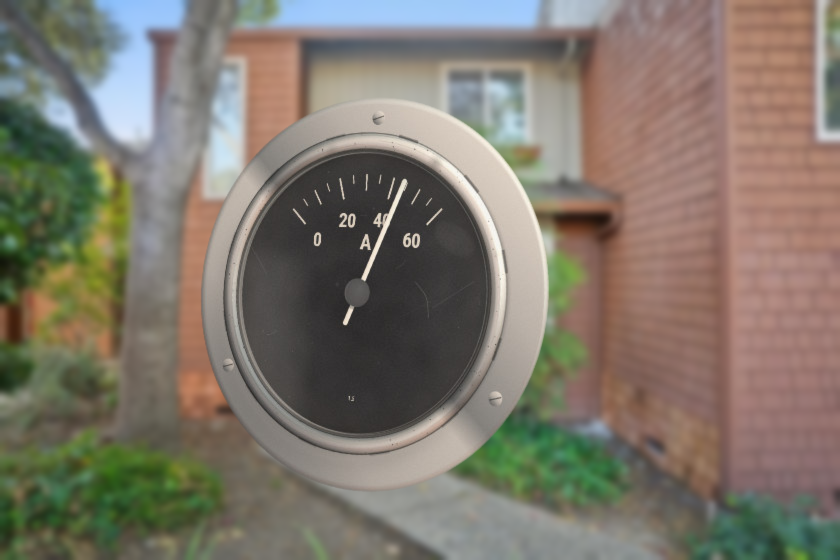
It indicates 45 A
